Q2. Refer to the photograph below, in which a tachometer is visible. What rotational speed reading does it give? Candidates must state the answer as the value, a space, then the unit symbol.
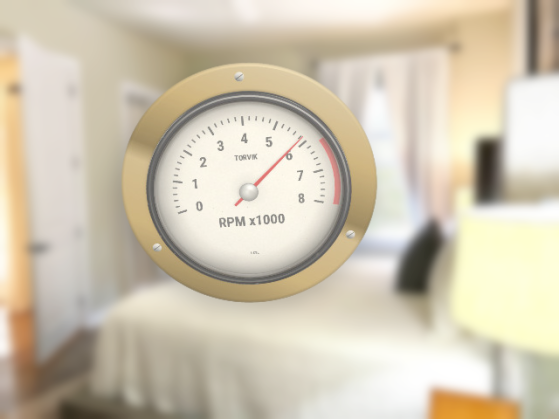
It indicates 5800 rpm
